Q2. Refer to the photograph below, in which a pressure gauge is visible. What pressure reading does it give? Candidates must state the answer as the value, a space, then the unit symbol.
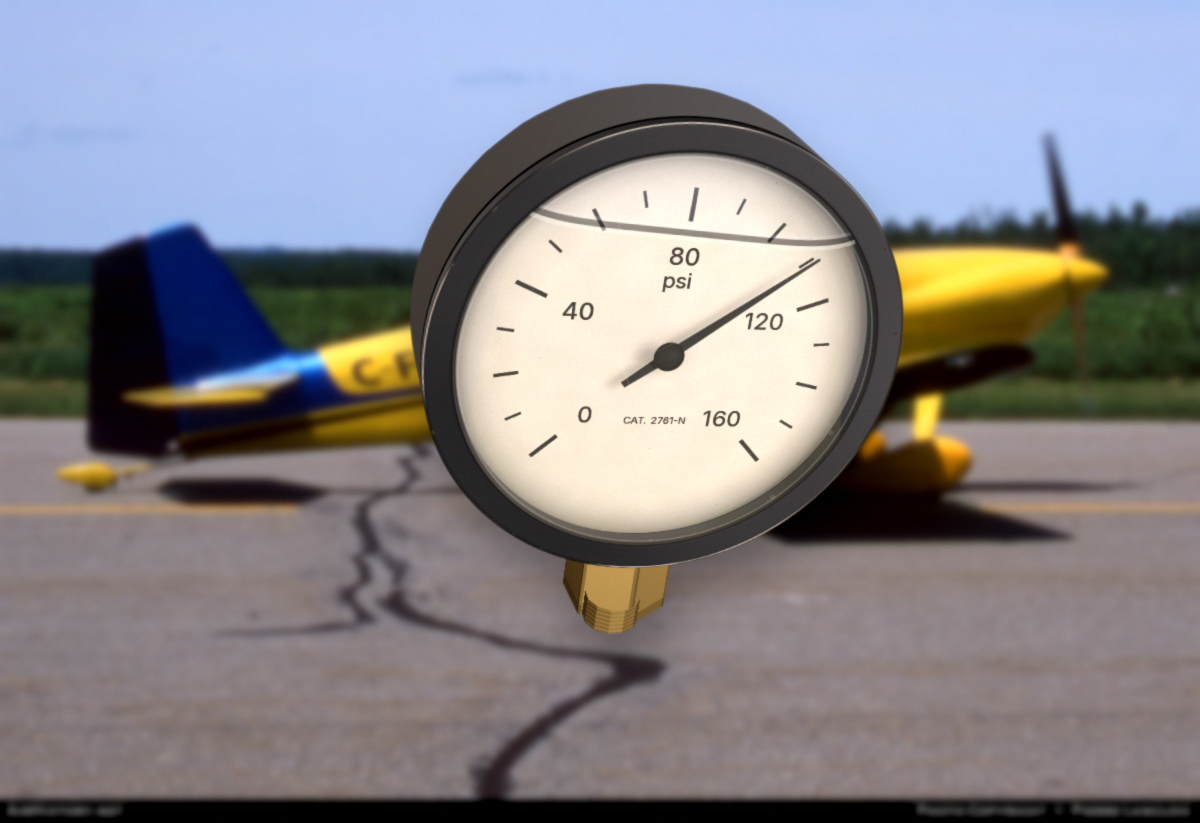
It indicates 110 psi
